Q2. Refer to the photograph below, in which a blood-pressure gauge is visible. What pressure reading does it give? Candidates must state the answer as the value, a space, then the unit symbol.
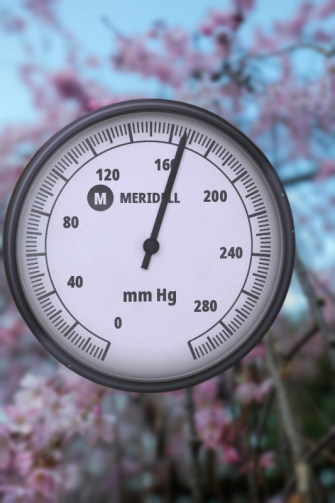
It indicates 166 mmHg
